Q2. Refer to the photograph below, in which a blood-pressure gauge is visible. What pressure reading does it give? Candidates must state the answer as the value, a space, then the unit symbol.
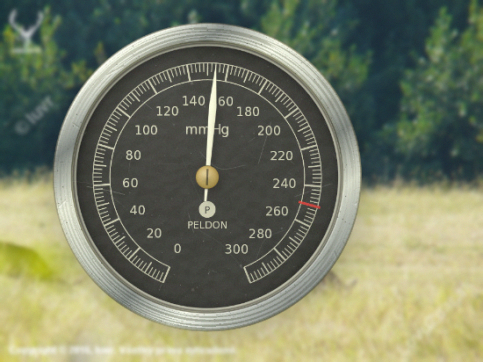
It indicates 154 mmHg
